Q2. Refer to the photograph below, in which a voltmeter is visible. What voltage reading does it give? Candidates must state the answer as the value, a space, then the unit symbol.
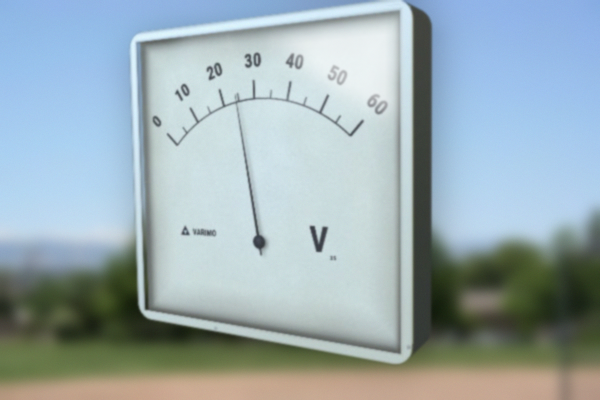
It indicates 25 V
